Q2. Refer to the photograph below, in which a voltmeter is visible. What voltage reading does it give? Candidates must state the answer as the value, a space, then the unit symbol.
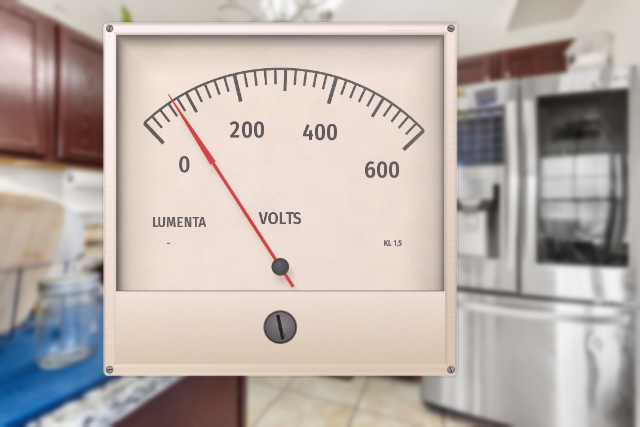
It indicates 70 V
